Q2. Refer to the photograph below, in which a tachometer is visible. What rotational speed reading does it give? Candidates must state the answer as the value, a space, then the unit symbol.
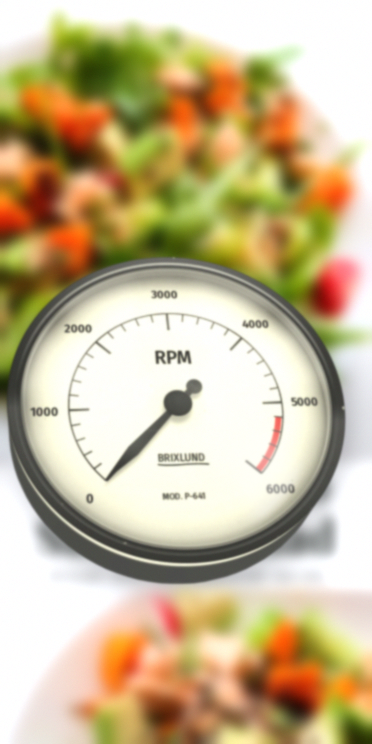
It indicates 0 rpm
